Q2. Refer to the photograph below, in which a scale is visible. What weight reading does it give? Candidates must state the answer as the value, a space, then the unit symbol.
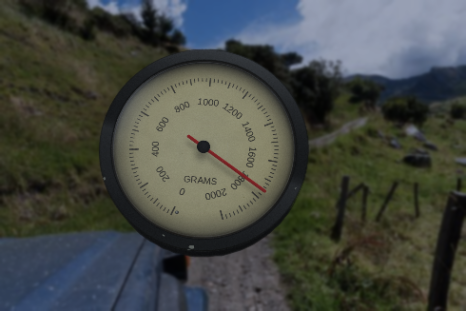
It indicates 1760 g
